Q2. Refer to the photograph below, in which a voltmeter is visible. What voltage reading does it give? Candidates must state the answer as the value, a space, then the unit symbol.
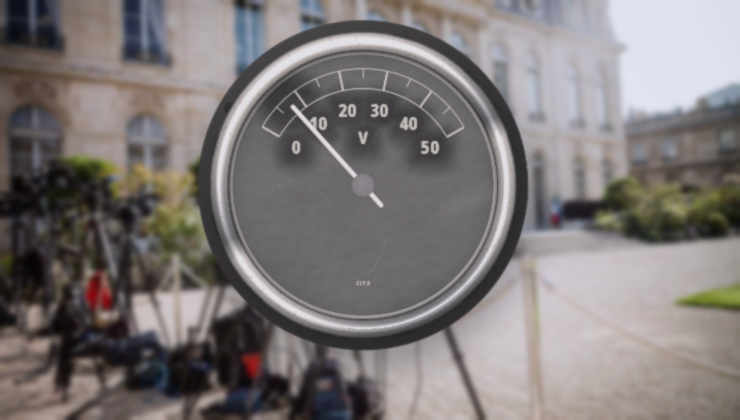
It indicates 7.5 V
